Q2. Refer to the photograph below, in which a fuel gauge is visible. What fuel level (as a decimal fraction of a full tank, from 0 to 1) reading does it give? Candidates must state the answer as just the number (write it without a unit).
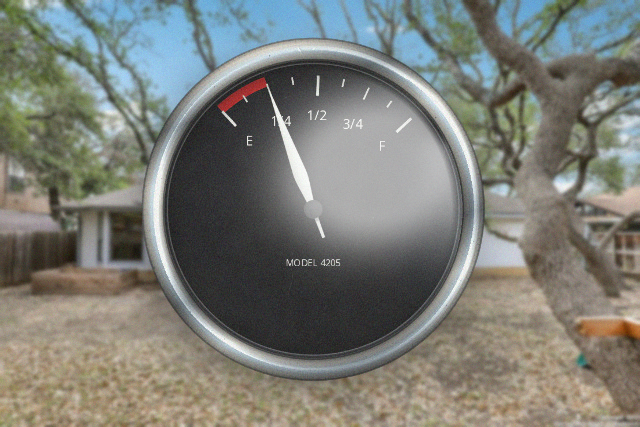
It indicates 0.25
